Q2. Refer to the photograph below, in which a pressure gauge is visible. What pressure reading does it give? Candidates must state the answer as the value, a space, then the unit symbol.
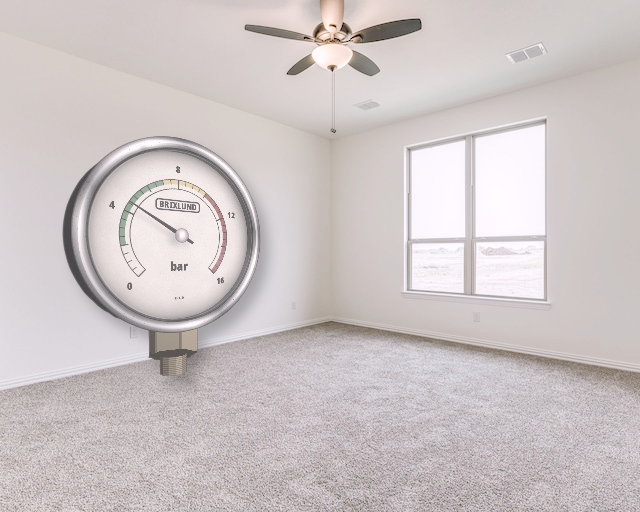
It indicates 4.5 bar
